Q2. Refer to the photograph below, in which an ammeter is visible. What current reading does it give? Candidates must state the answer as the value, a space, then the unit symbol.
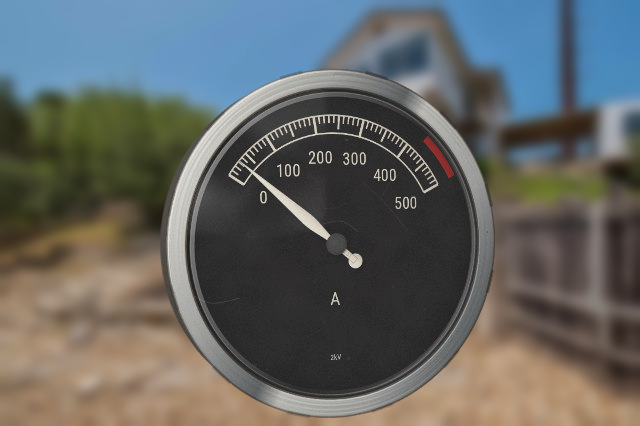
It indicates 30 A
